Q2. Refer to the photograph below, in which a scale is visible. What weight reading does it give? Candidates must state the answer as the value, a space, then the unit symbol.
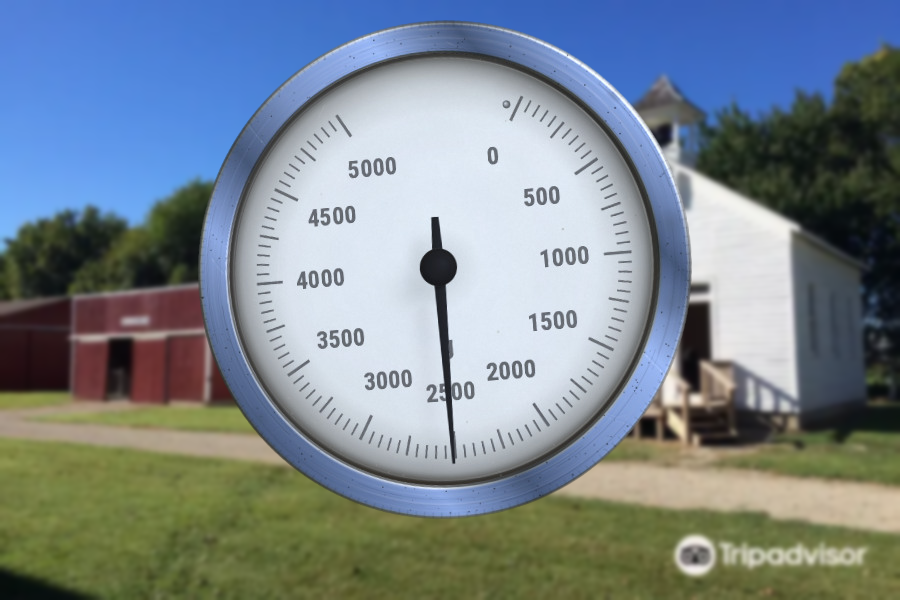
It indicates 2500 g
